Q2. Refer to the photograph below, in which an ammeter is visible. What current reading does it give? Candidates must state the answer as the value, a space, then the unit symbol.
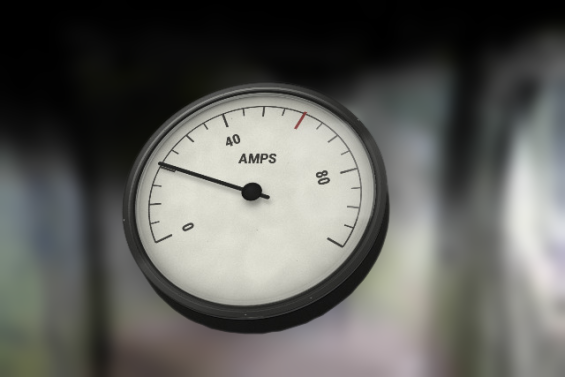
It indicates 20 A
